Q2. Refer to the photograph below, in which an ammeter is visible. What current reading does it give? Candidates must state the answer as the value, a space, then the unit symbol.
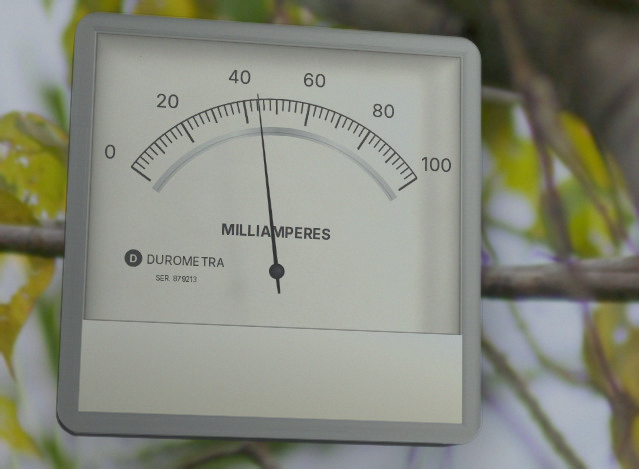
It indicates 44 mA
